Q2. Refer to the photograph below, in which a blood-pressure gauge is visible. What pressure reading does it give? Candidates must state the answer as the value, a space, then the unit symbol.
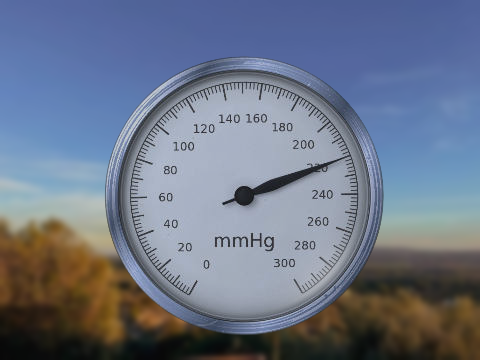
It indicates 220 mmHg
